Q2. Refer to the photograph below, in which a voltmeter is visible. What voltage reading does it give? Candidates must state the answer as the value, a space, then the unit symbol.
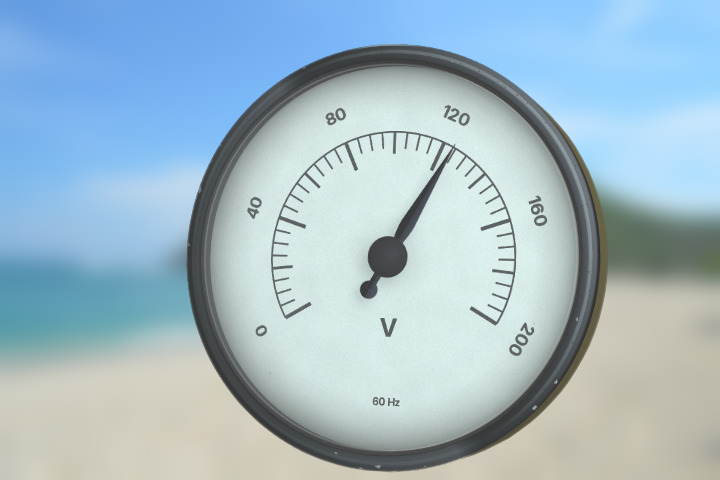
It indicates 125 V
